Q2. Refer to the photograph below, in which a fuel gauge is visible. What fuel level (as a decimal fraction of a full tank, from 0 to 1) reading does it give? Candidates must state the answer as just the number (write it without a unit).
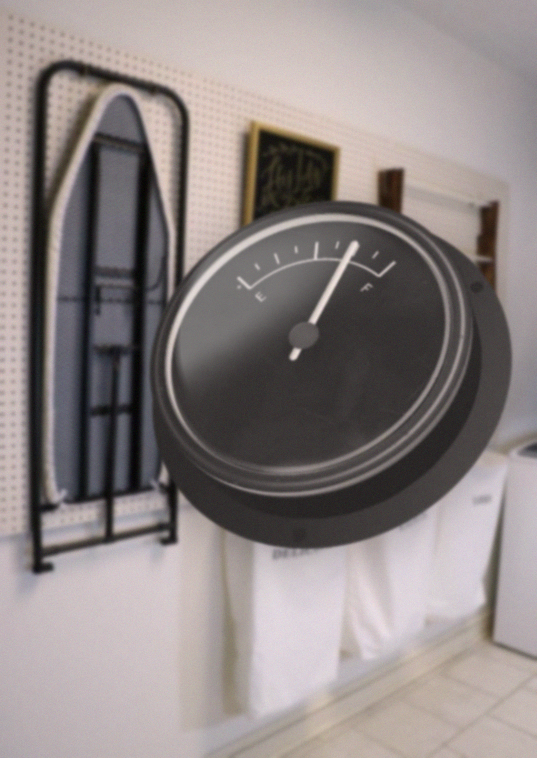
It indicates 0.75
